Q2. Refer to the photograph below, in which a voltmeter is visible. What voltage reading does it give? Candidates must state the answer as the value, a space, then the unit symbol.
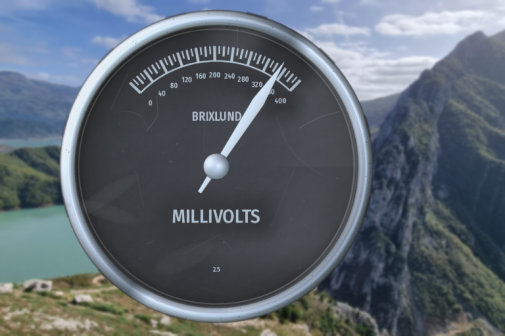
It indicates 350 mV
